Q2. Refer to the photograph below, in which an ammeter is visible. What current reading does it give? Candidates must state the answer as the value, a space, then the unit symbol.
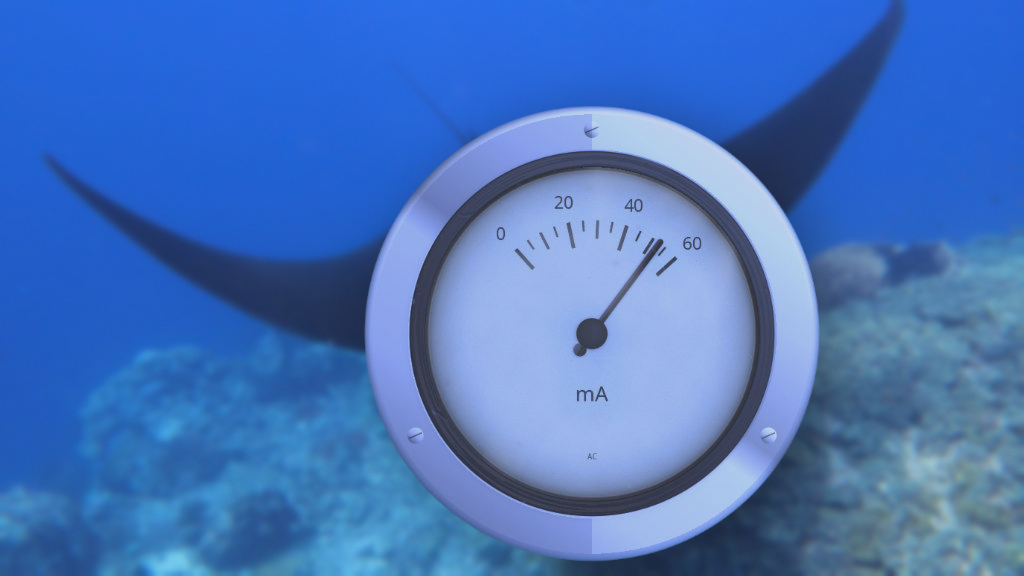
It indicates 52.5 mA
